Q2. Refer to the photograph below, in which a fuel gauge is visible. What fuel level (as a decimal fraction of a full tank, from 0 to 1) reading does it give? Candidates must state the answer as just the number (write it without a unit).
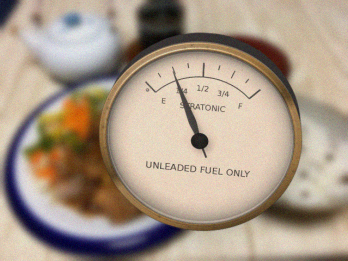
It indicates 0.25
